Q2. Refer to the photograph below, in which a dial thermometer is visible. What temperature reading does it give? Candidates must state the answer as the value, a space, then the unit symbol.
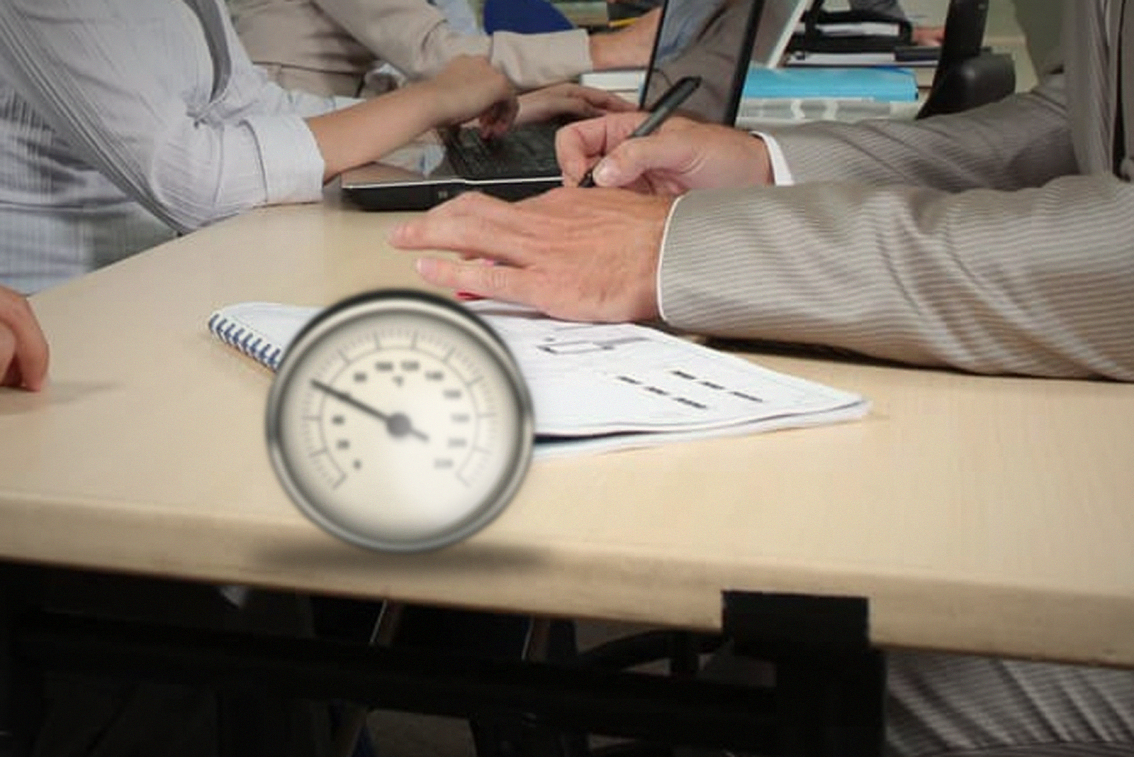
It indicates 60 °F
